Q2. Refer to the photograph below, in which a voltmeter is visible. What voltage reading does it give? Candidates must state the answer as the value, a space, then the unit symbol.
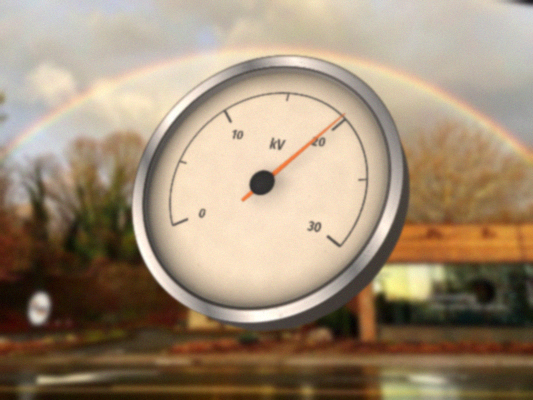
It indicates 20 kV
